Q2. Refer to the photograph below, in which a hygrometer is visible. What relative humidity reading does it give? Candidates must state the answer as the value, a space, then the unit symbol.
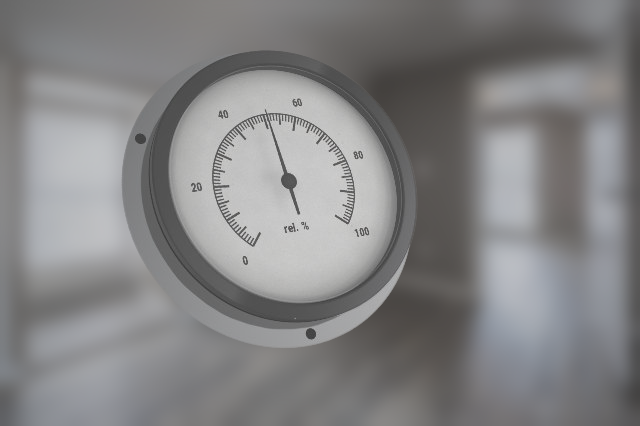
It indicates 50 %
